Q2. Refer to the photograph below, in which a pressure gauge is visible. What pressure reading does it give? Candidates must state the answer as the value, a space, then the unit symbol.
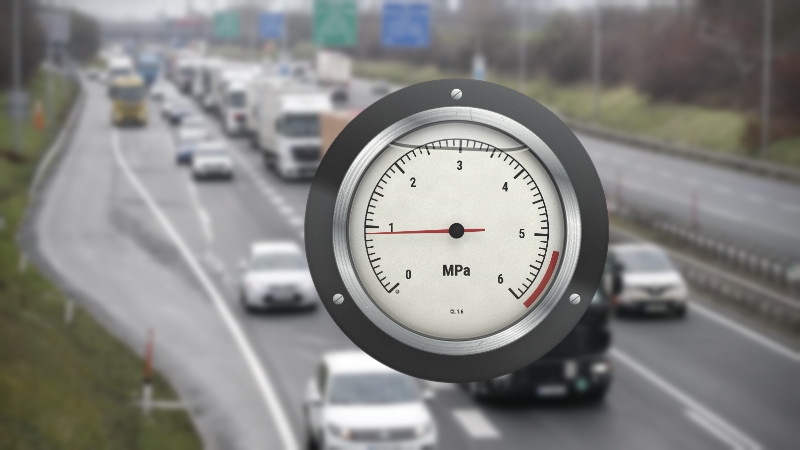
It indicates 0.9 MPa
